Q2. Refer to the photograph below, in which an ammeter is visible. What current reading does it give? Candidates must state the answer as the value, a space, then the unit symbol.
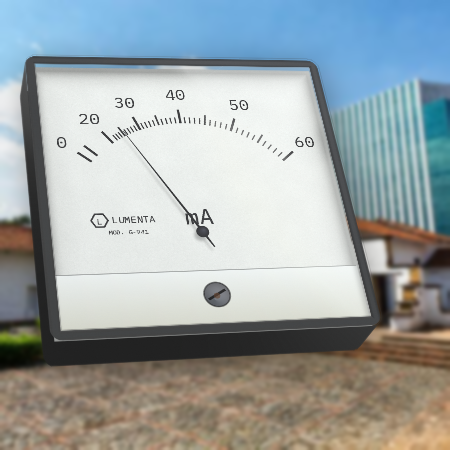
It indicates 25 mA
